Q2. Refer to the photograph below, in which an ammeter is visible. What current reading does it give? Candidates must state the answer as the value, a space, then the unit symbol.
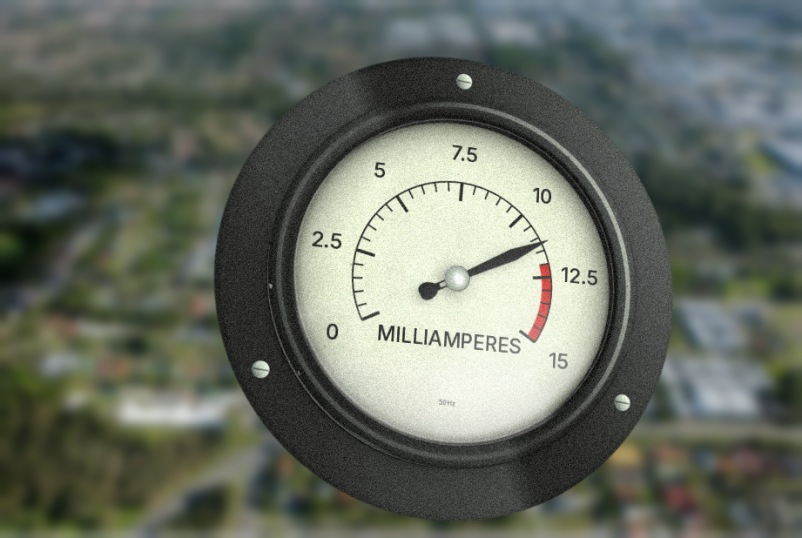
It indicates 11.25 mA
